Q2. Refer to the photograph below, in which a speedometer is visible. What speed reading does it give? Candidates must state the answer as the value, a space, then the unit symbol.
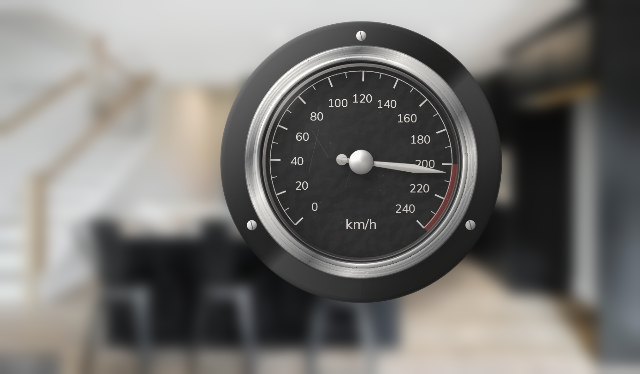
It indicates 205 km/h
